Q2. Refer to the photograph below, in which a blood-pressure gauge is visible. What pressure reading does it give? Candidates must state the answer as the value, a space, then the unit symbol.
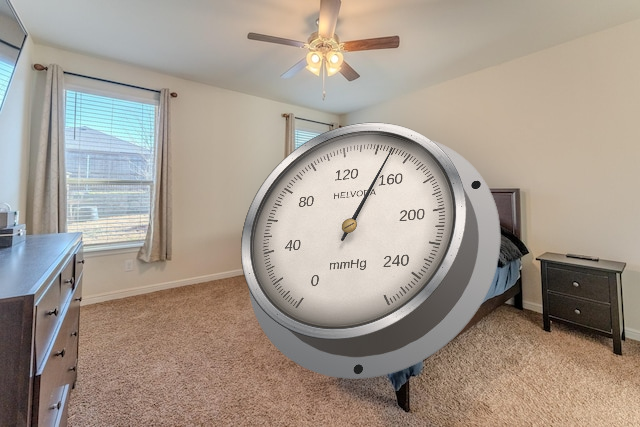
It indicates 150 mmHg
